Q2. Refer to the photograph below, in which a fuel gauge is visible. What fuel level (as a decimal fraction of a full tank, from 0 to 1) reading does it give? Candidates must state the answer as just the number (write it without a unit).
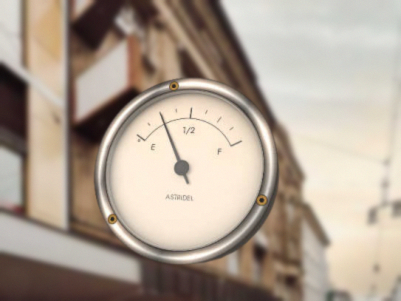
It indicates 0.25
